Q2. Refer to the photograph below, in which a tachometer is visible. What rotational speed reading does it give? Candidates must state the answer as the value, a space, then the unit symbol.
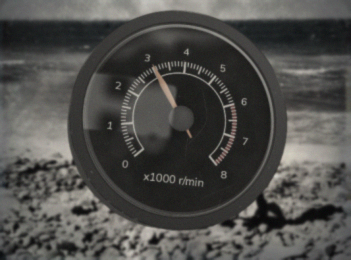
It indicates 3000 rpm
